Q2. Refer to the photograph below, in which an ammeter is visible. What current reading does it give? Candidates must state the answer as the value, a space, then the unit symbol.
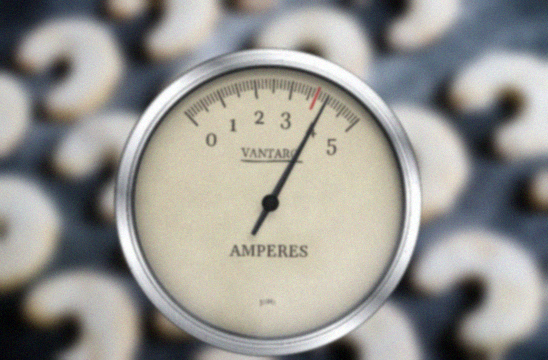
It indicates 4 A
